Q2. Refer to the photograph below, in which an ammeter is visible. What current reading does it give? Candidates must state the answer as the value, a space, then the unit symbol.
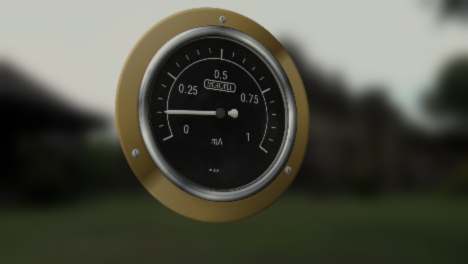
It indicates 0.1 mA
